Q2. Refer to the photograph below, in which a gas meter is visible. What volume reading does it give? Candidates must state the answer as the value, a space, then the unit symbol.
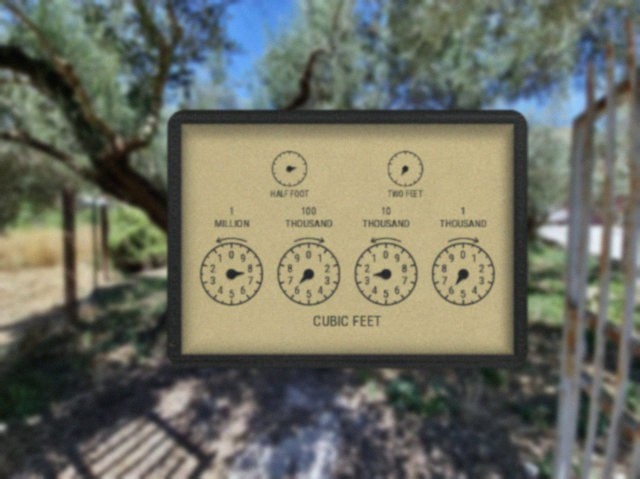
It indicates 762600 ft³
